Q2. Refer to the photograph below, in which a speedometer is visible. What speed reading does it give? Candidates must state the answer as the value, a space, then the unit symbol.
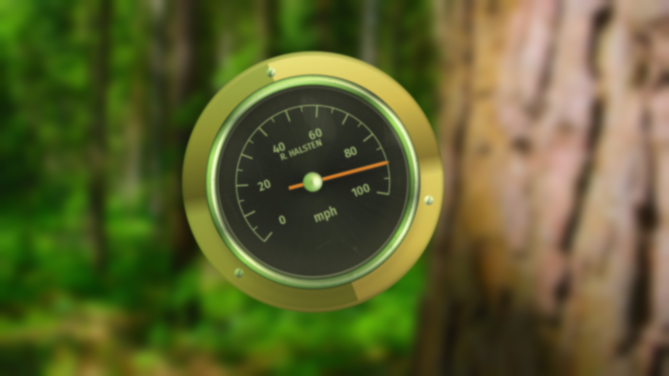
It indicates 90 mph
